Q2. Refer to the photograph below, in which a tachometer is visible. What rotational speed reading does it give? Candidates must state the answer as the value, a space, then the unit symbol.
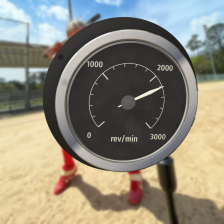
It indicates 2200 rpm
